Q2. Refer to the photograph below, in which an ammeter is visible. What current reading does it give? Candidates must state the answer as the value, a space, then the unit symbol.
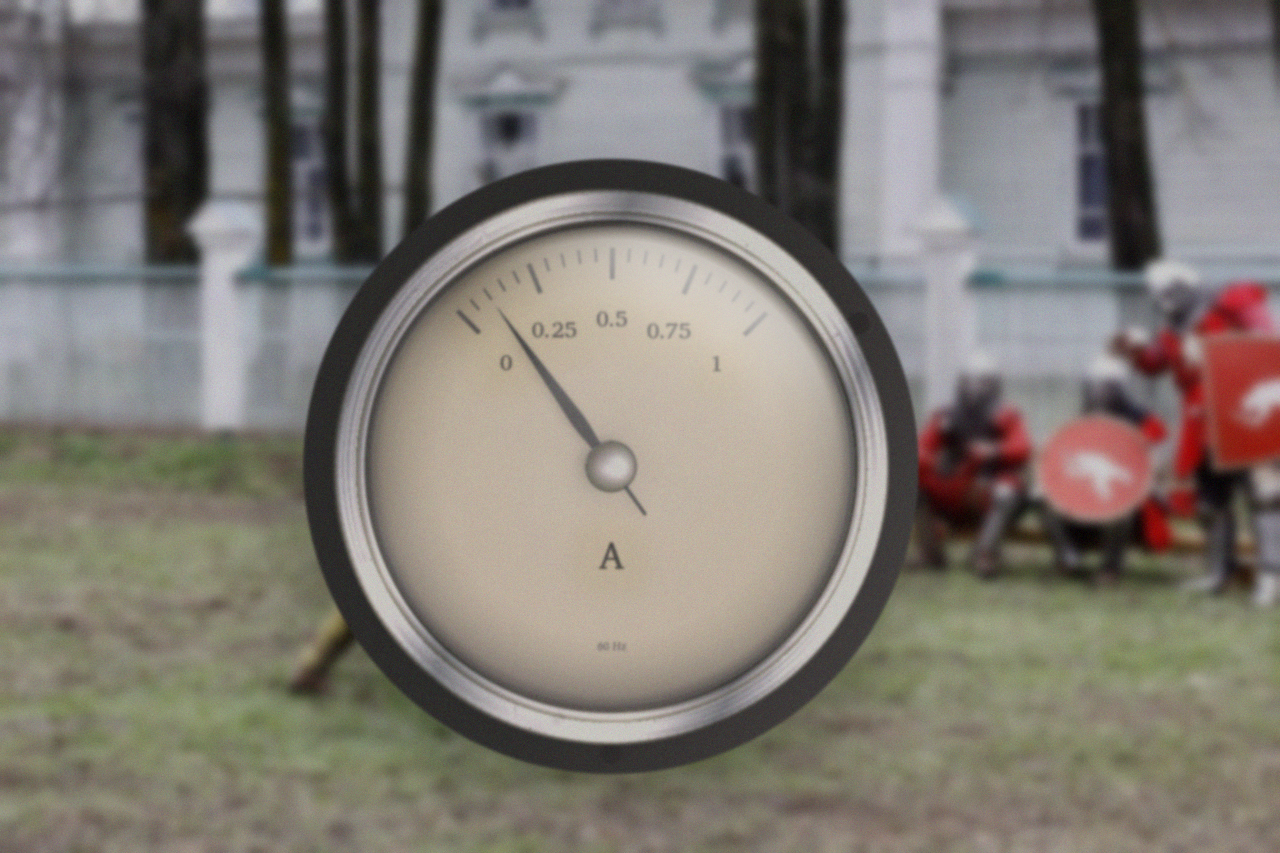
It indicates 0.1 A
